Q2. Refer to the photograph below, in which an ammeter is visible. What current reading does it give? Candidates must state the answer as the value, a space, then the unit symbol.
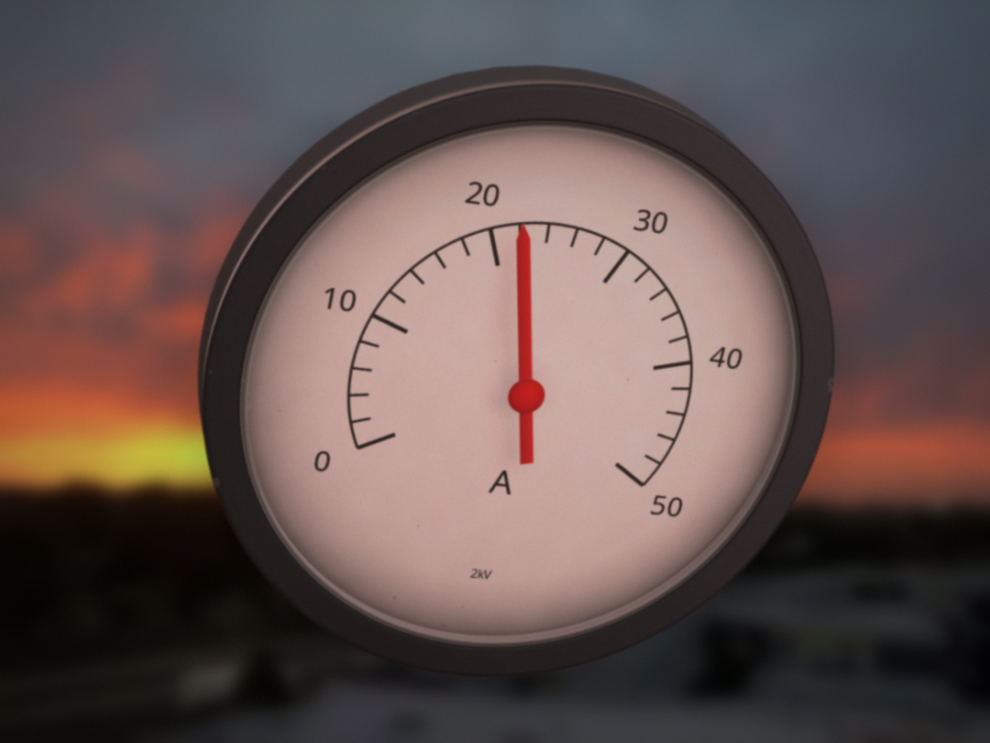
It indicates 22 A
